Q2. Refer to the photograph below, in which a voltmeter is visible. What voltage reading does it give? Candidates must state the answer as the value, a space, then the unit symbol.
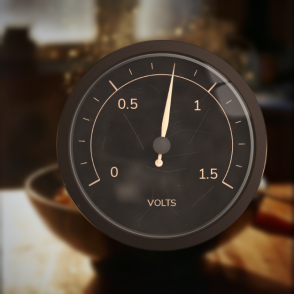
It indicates 0.8 V
